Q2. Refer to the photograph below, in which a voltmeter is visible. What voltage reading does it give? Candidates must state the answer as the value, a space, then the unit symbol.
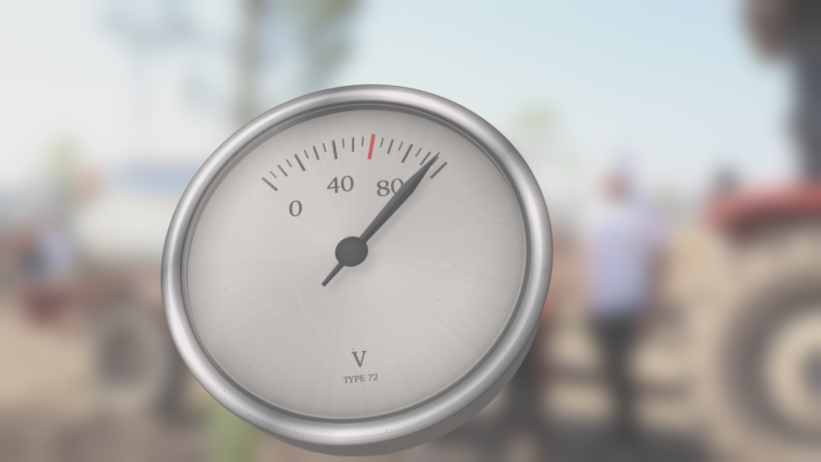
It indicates 95 V
